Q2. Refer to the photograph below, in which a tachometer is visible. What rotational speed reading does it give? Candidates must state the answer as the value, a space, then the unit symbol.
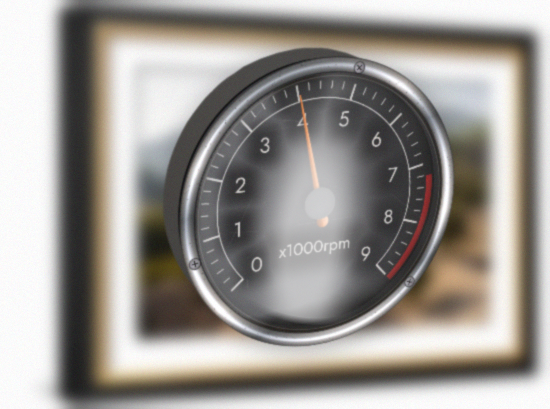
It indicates 4000 rpm
